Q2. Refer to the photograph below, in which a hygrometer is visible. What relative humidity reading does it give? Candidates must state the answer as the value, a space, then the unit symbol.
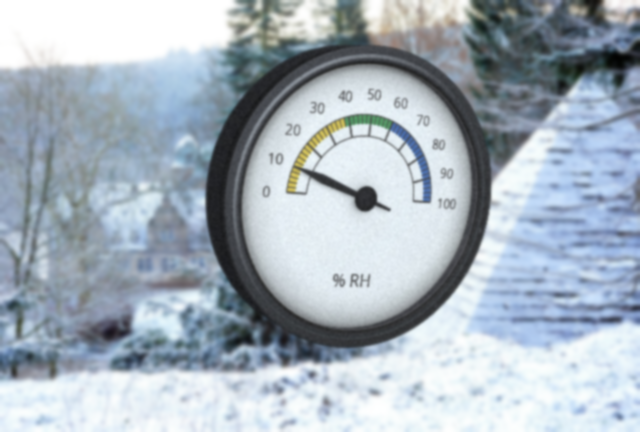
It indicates 10 %
